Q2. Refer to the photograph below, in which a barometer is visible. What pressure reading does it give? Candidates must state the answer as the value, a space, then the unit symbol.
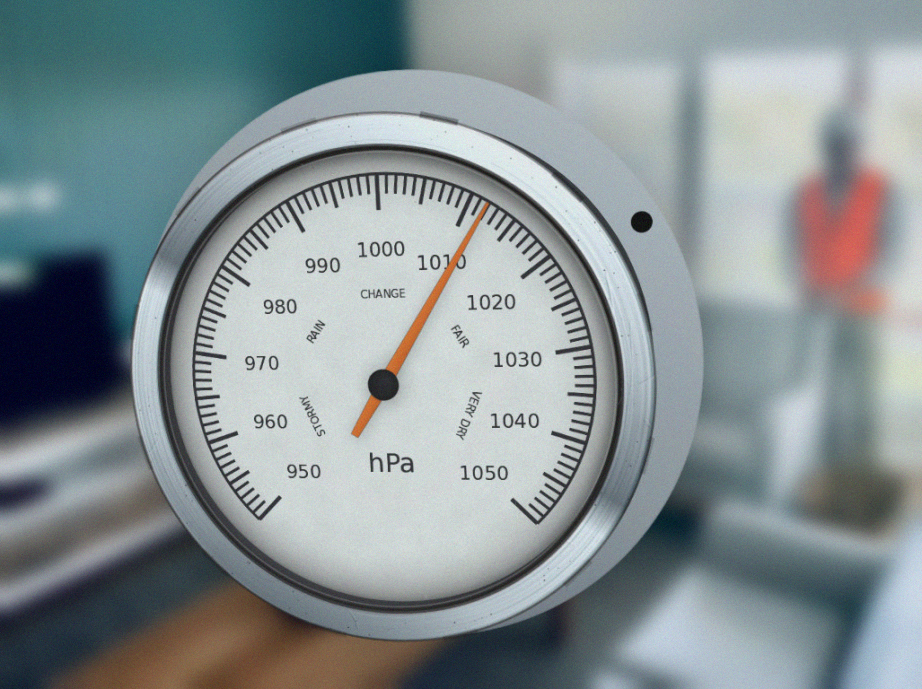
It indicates 1012 hPa
